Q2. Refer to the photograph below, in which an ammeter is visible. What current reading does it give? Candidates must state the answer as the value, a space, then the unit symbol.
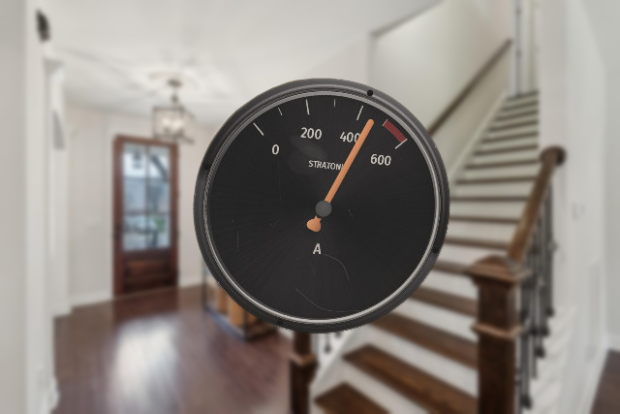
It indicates 450 A
